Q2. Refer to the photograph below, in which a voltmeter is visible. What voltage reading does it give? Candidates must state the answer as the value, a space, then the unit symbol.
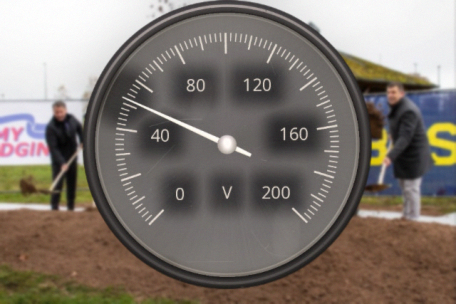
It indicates 52 V
